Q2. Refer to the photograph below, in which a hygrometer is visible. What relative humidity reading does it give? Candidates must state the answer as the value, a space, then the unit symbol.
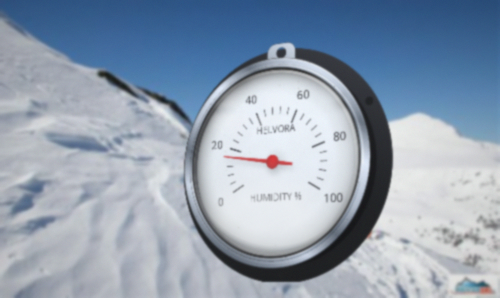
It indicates 16 %
